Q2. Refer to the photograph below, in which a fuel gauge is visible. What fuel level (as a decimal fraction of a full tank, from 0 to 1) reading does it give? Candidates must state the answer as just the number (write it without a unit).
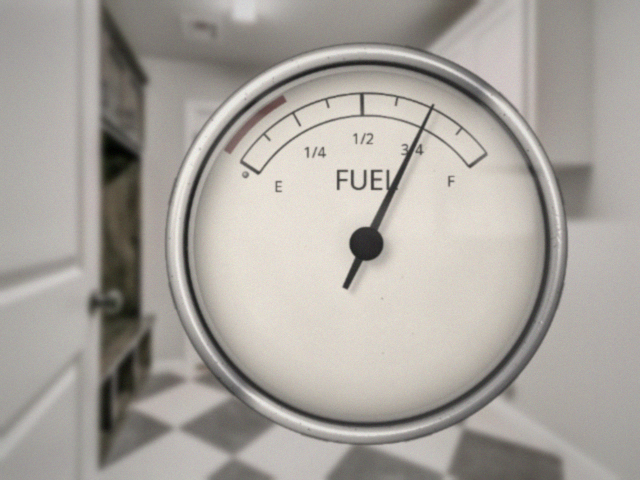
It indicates 0.75
